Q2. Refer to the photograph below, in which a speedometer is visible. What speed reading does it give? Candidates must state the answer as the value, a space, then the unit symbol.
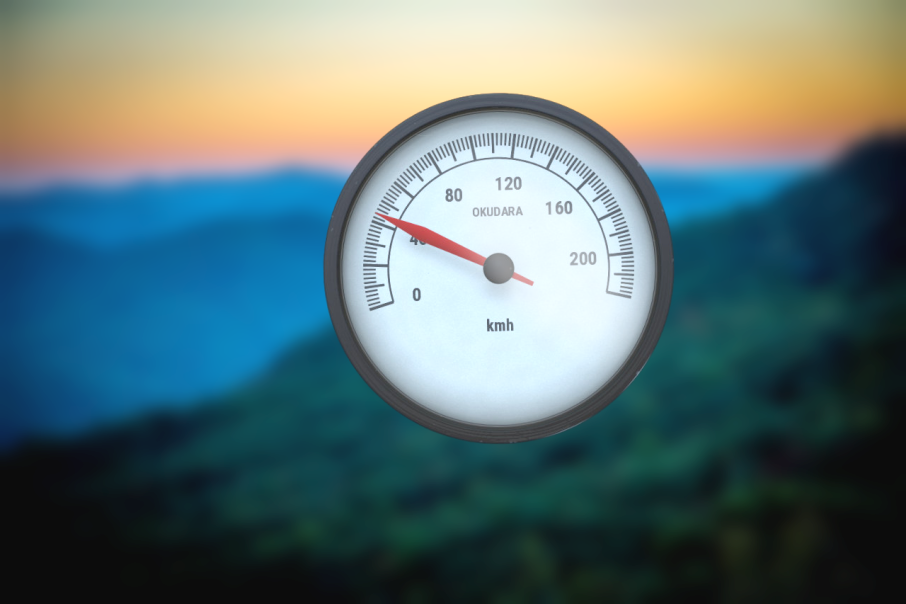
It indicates 44 km/h
